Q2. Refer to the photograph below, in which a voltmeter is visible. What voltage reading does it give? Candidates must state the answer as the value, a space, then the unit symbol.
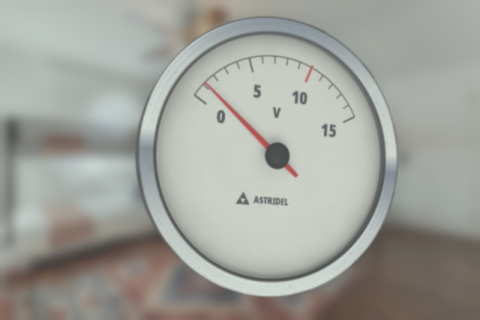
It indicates 1 V
